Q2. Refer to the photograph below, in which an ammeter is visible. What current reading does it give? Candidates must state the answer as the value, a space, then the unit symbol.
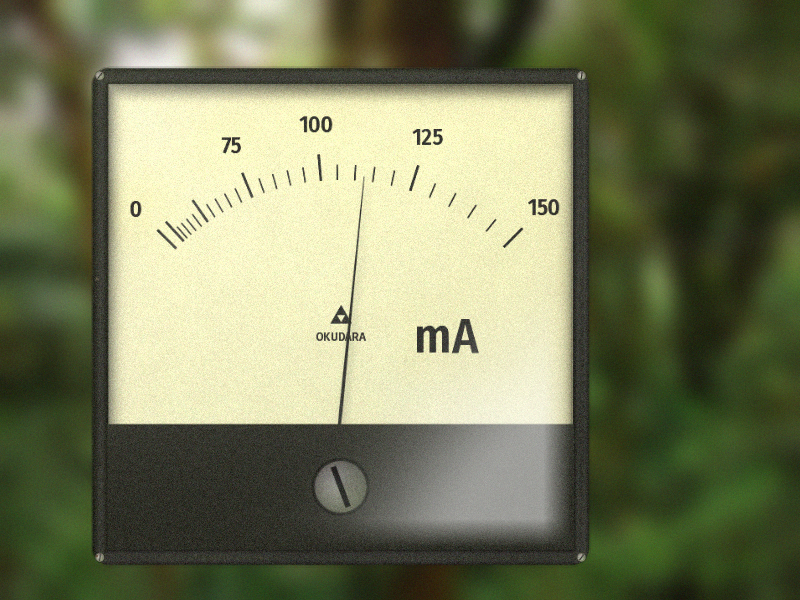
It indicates 112.5 mA
